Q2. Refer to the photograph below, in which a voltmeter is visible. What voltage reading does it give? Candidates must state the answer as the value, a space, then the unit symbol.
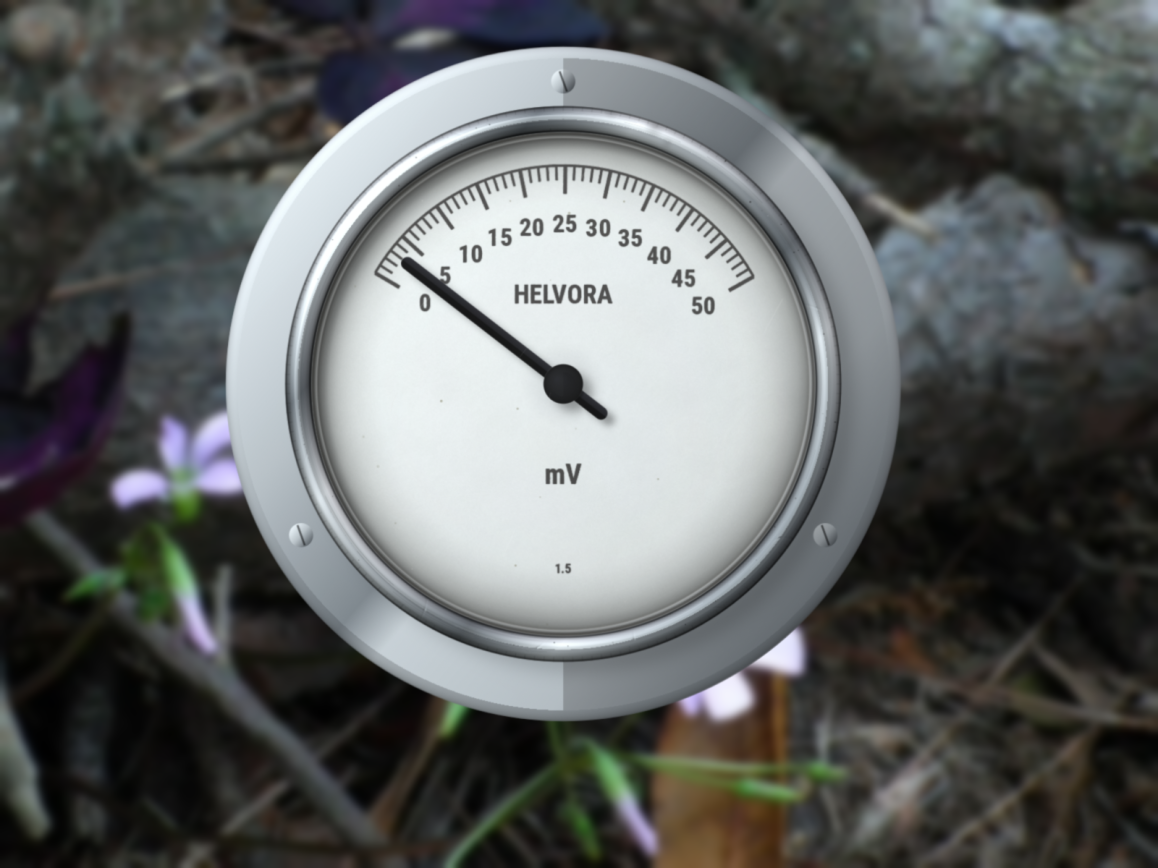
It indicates 3 mV
